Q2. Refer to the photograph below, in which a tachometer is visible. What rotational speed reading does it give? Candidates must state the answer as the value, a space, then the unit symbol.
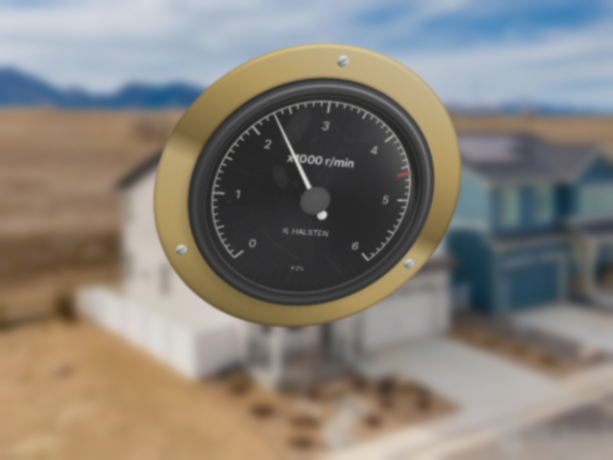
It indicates 2300 rpm
